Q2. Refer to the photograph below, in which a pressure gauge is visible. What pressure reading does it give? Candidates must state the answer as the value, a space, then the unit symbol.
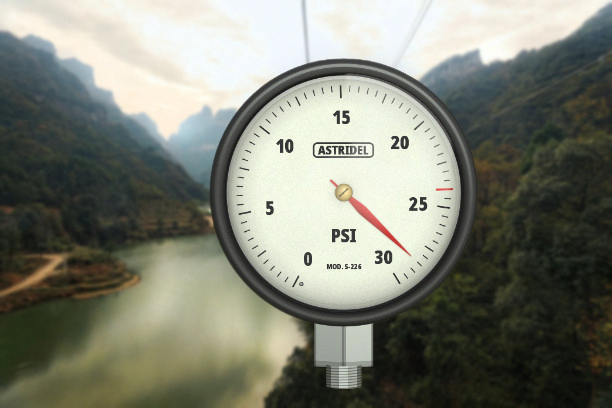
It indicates 28.5 psi
